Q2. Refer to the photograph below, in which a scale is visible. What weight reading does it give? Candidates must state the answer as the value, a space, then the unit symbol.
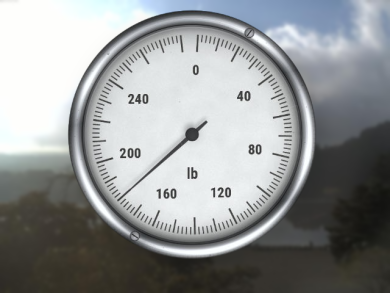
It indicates 180 lb
